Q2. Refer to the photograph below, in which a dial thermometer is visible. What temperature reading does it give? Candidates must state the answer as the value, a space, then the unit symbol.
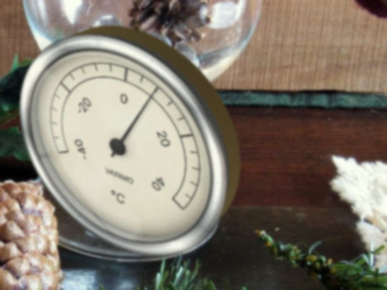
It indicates 8 °C
